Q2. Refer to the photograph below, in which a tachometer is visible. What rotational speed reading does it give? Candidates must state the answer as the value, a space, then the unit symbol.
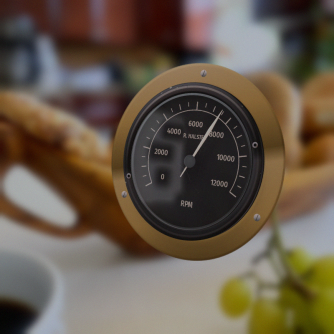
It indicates 7500 rpm
